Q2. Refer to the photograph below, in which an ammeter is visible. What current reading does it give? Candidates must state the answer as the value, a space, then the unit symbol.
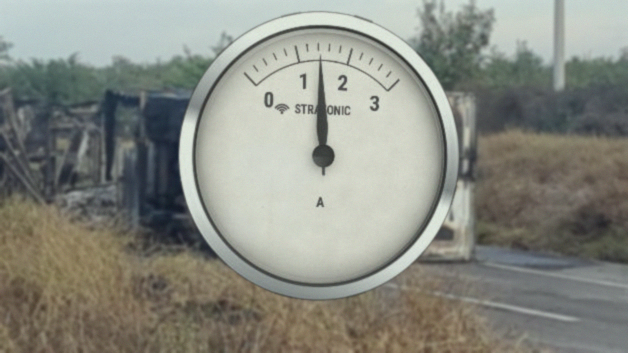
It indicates 1.4 A
